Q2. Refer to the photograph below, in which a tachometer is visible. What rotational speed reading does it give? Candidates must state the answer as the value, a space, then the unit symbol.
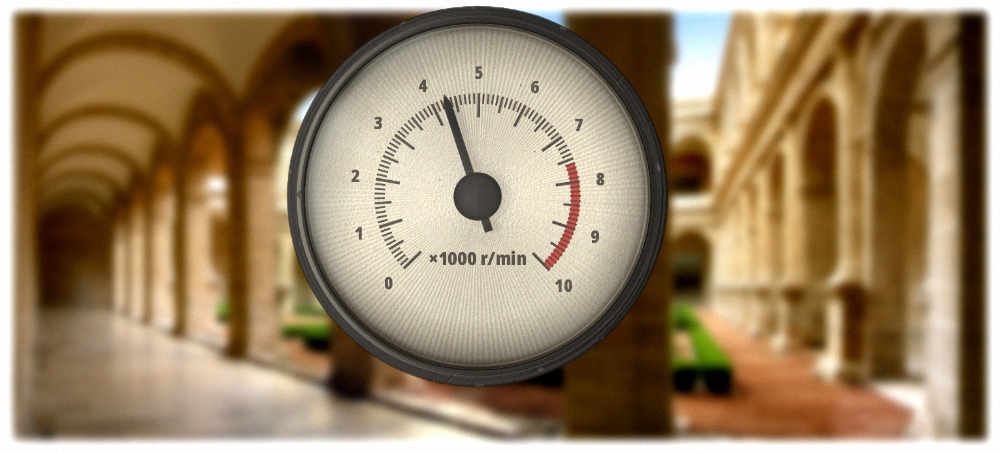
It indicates 4300 rpm
